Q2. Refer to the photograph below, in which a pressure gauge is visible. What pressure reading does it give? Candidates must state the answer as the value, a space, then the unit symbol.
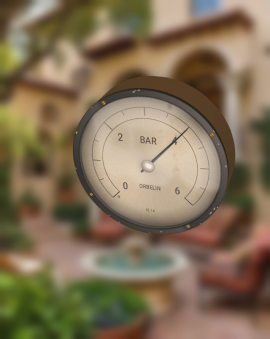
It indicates 4 bar
